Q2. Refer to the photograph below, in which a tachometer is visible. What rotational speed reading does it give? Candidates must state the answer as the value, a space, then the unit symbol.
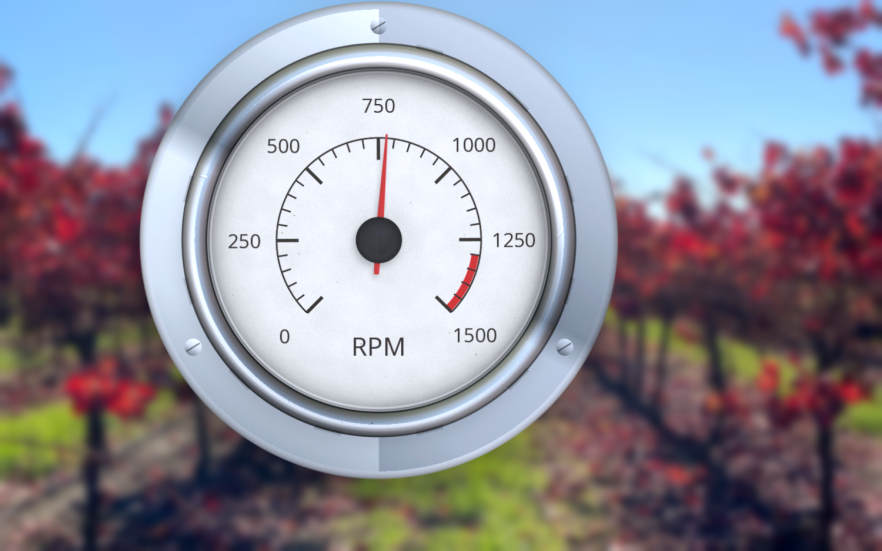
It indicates 775 rpm
